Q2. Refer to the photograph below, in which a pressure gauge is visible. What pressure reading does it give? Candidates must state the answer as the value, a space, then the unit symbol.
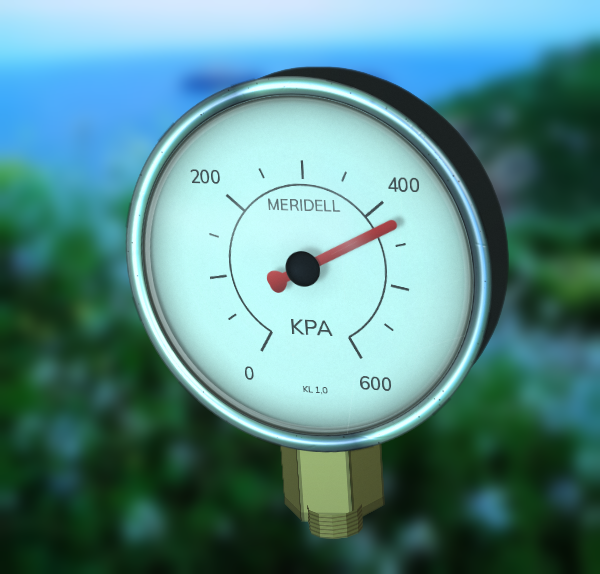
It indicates 425 kPa
